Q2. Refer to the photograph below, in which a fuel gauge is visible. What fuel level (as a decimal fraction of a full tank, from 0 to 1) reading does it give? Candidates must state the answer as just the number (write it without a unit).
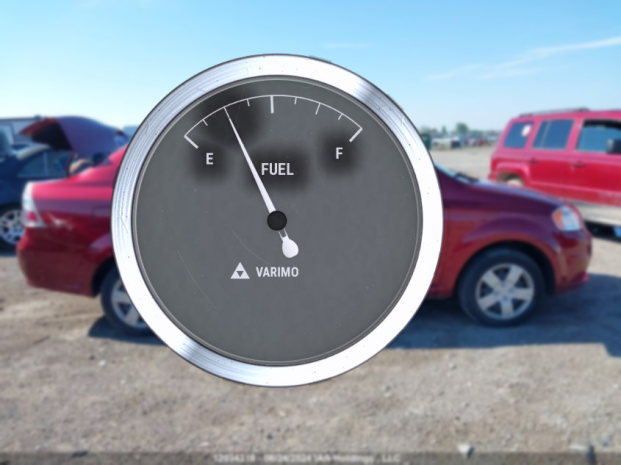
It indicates 0.25
